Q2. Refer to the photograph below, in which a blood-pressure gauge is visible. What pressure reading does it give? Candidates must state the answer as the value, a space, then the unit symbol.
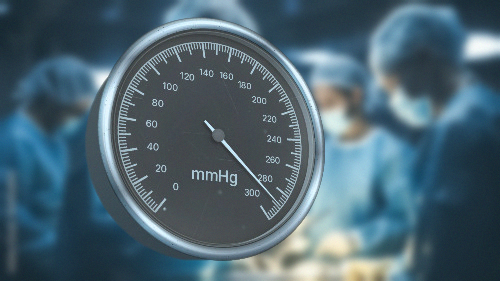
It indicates 290 mmHg
